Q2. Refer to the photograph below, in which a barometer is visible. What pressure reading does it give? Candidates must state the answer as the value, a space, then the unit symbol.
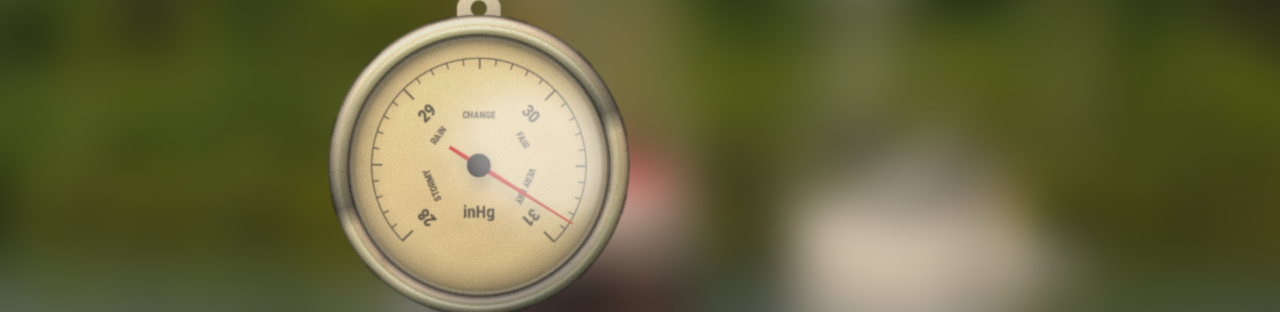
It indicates 30.85 inHg
